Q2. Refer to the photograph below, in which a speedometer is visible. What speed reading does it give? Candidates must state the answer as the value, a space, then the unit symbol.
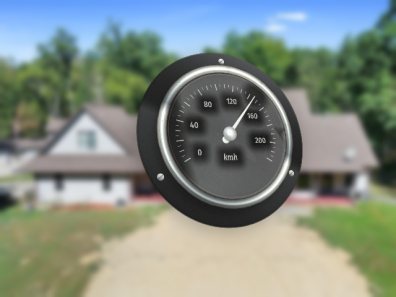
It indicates 145 km/h
